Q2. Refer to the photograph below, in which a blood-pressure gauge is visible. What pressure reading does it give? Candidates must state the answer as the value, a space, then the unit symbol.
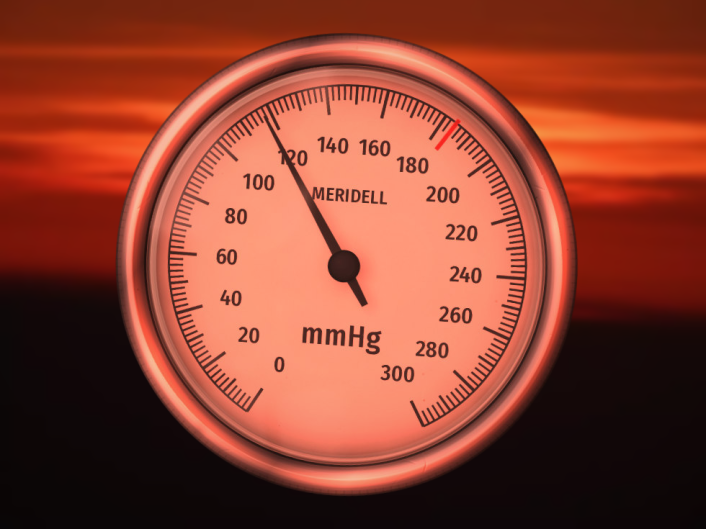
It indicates 118 mmHg
